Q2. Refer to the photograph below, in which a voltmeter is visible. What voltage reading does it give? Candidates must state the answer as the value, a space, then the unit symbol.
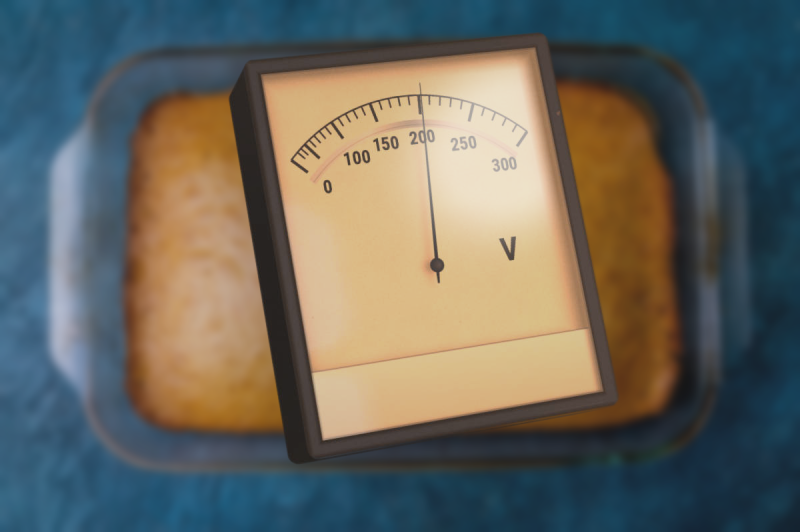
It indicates 200 V
